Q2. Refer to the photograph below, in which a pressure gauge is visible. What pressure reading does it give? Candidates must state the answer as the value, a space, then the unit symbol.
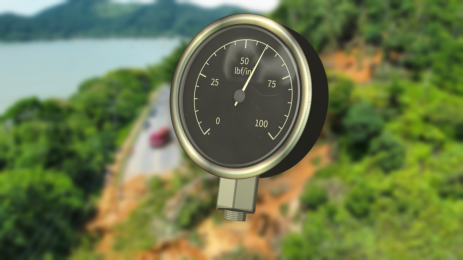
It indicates 60 psi
